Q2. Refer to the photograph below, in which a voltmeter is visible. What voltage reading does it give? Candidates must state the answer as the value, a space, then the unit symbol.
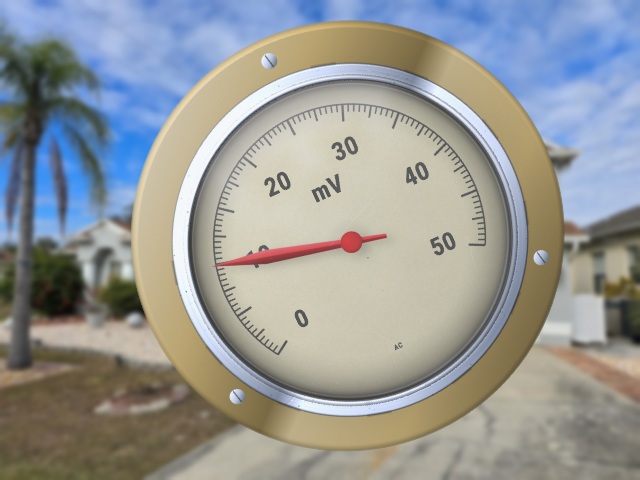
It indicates 10 mV
